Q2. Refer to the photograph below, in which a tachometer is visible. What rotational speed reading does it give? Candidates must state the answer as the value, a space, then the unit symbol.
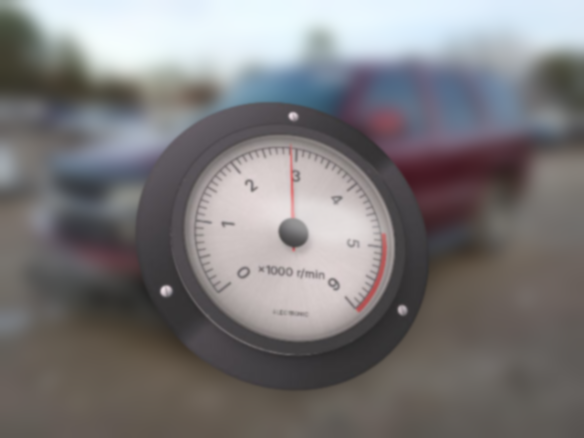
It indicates 2900 rpm
